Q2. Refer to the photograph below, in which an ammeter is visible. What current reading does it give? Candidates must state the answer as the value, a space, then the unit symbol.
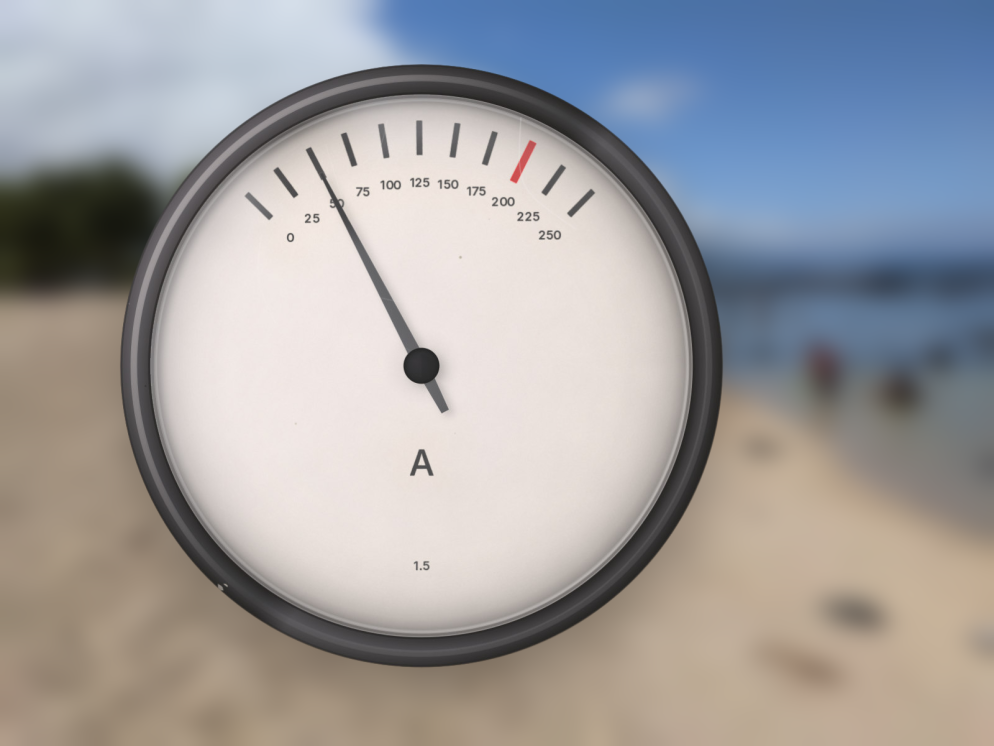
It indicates 50 A
